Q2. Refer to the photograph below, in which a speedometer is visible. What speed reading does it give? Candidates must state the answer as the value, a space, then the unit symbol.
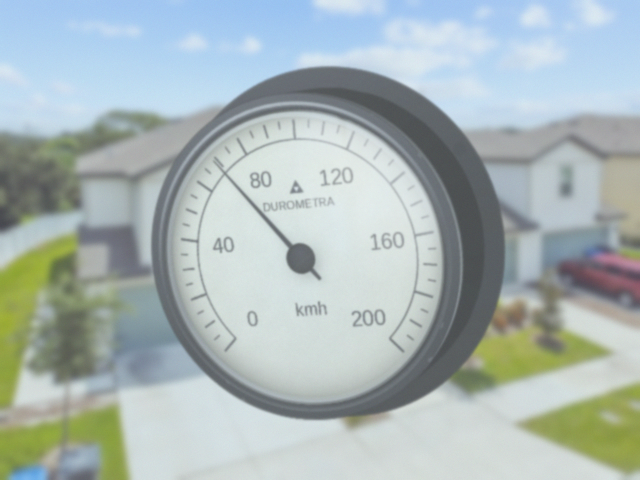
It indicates 70 km/h
